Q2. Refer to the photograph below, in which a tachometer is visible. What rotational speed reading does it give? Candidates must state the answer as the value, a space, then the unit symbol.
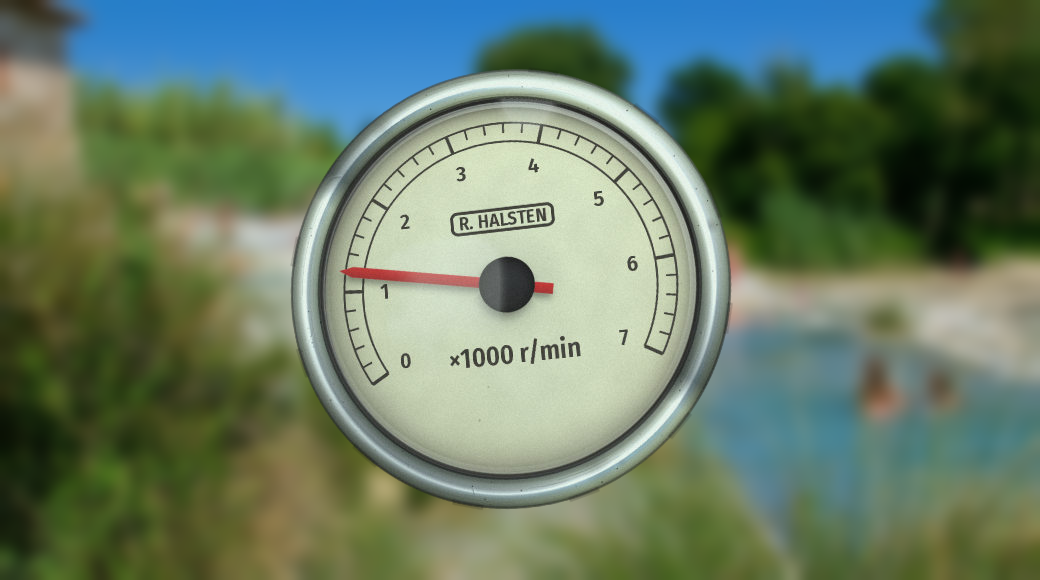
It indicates 1200 rpm
